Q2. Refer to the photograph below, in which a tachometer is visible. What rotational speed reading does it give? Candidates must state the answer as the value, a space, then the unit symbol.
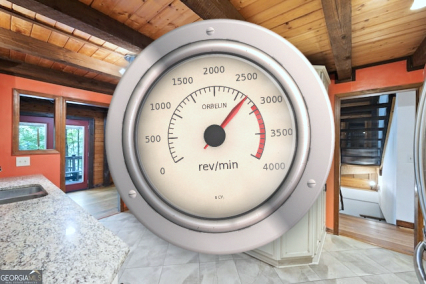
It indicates 2700 rpm
